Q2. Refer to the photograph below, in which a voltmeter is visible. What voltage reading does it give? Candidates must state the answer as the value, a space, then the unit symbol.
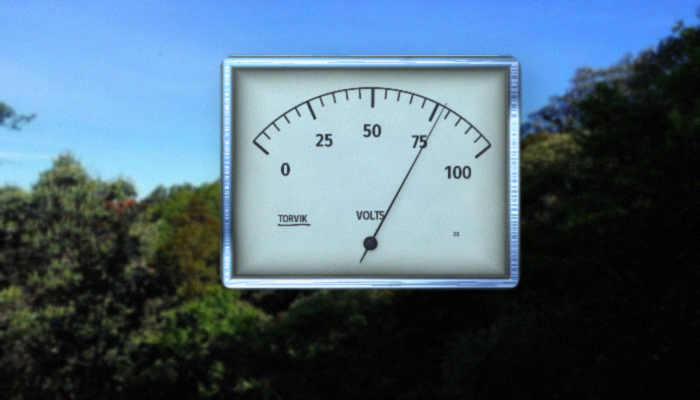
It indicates 77.5 V
